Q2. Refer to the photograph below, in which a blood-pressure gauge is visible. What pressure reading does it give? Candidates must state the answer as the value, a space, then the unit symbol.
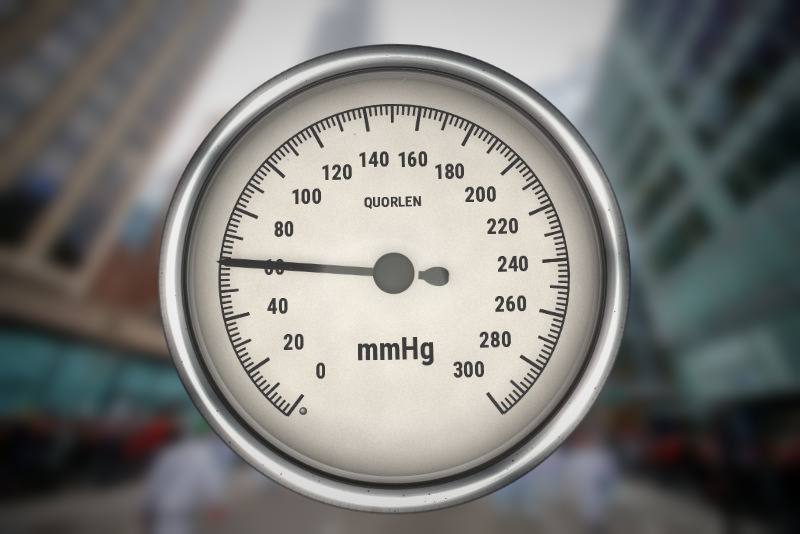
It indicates 60 mmHg
